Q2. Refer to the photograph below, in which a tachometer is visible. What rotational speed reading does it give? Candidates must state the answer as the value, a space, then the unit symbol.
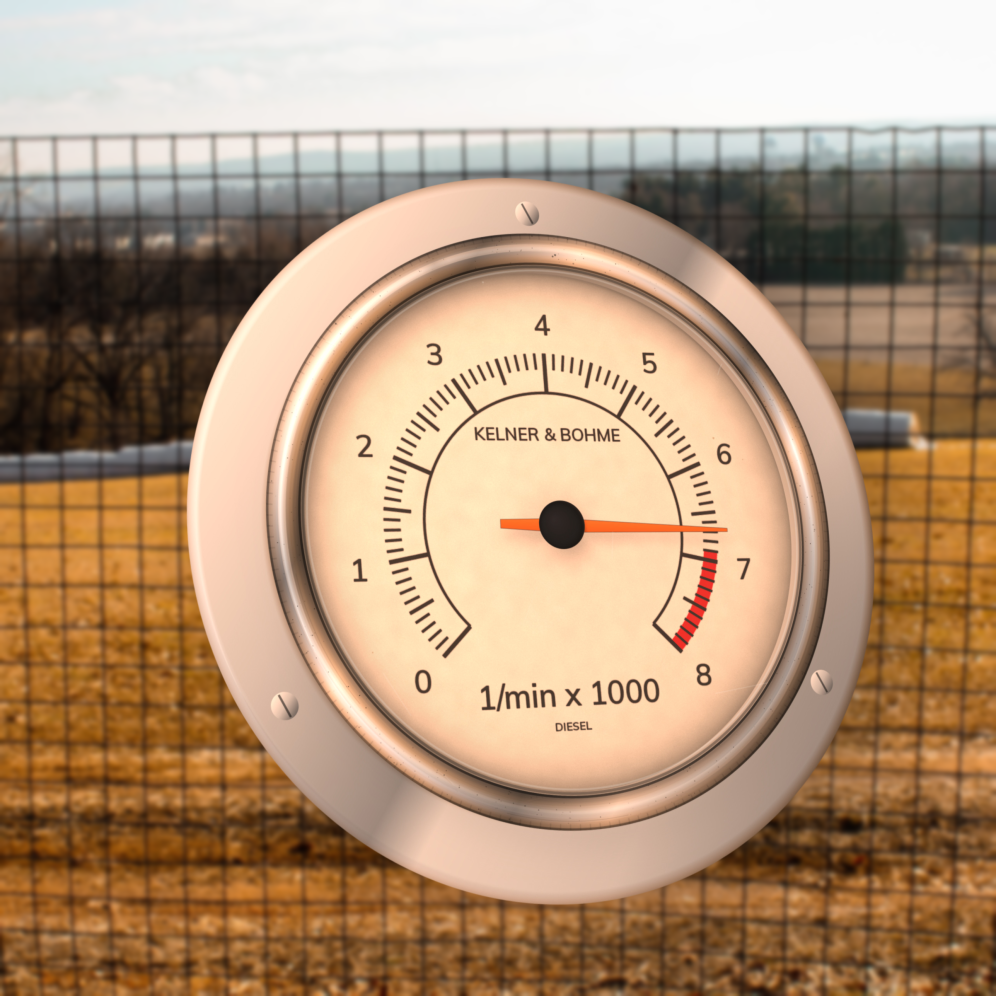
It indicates 6700 rpm
